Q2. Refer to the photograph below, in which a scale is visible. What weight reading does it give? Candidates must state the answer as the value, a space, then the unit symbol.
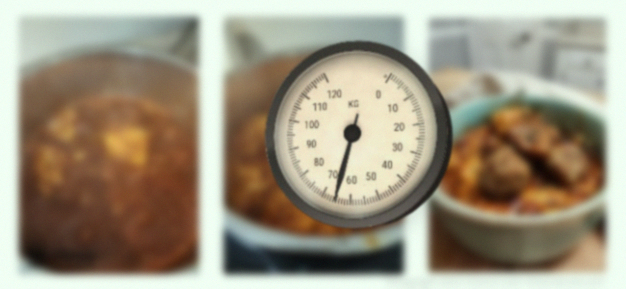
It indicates 65 kg
